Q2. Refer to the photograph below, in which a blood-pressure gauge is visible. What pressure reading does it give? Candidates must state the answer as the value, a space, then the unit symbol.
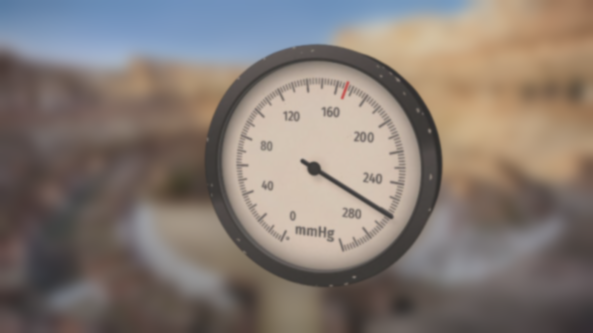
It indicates 260 mmHg
